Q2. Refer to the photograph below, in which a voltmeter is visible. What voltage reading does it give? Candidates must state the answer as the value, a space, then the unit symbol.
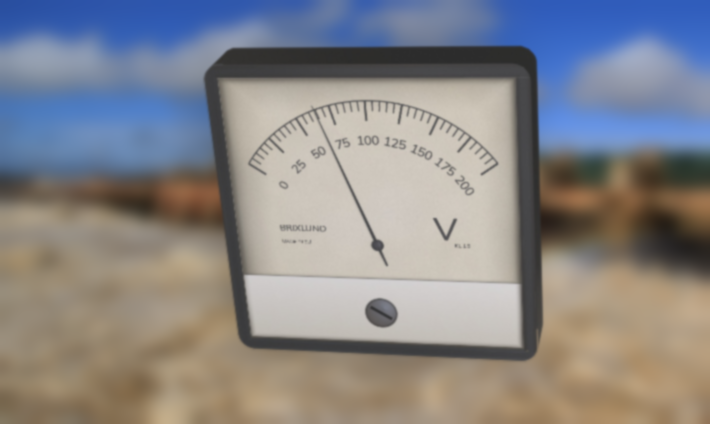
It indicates 65 V
